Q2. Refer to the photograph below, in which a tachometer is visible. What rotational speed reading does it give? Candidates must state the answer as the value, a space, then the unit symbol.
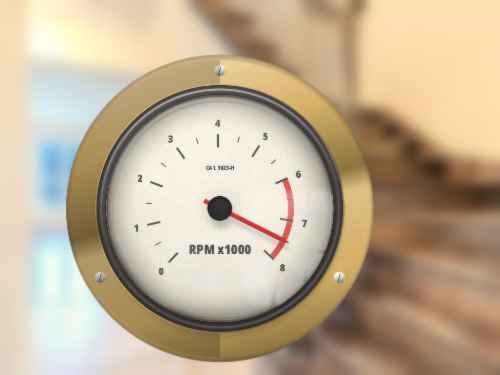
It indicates 7500 rpm
